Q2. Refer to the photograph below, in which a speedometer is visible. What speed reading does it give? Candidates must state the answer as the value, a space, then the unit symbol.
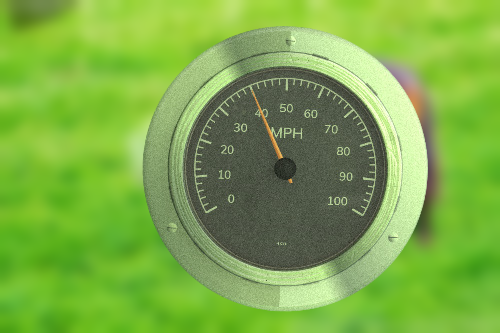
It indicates 40 mph
